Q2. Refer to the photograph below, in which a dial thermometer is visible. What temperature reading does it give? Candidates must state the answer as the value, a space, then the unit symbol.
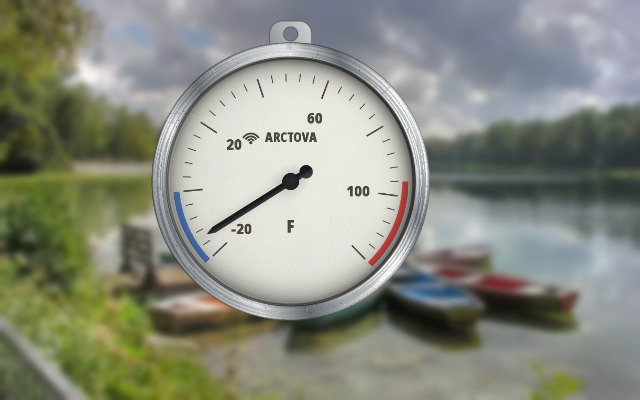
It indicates -14 °F
